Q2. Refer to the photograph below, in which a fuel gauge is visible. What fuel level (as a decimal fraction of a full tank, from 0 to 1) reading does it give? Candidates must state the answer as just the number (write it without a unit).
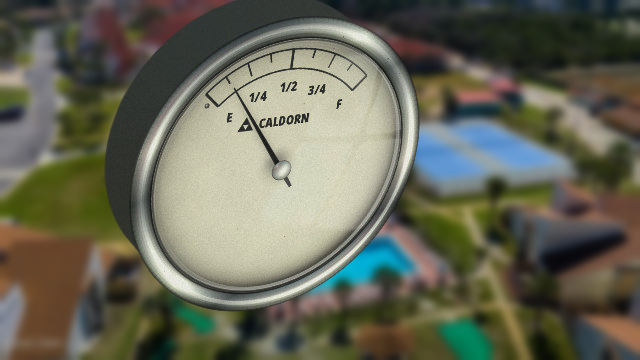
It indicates 0.125
